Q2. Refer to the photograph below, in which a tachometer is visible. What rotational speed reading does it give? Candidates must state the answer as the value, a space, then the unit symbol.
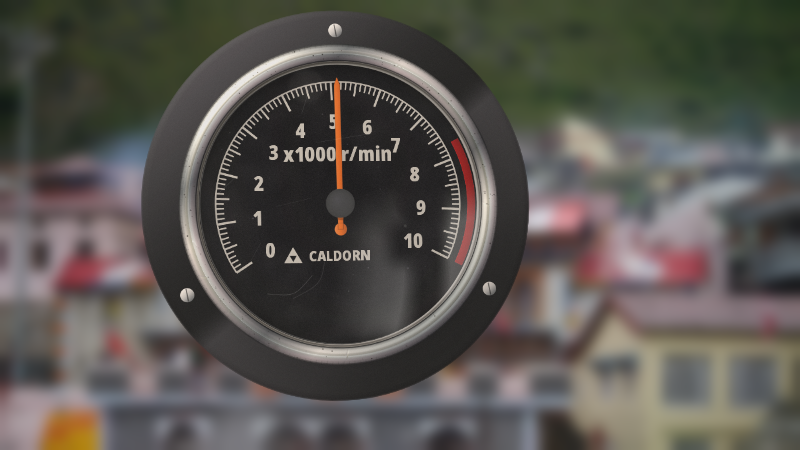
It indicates 5100 rpm
